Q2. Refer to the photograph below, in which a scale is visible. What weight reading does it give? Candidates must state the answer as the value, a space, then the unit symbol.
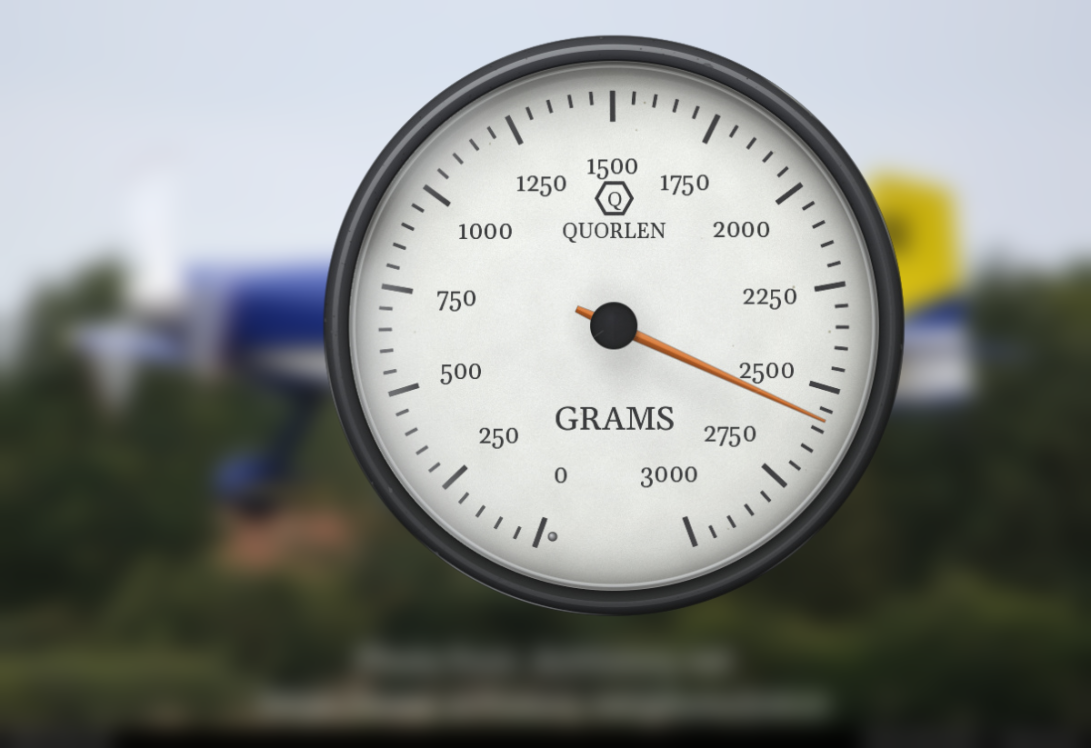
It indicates 2575 g
